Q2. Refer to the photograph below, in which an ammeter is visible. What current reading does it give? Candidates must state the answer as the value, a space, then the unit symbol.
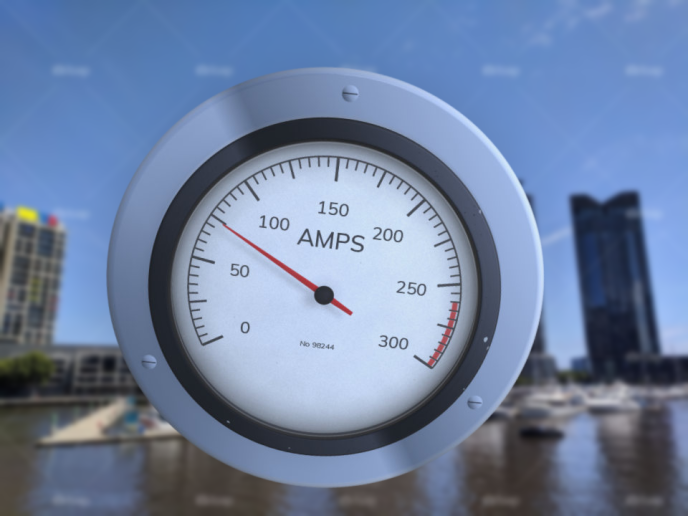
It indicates 75 A
